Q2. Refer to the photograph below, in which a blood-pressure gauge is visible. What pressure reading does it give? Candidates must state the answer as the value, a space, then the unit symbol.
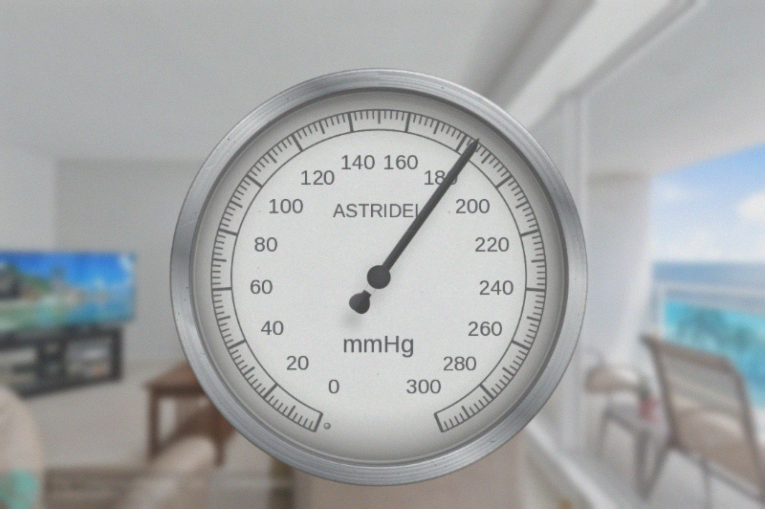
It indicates 184 mmHg
